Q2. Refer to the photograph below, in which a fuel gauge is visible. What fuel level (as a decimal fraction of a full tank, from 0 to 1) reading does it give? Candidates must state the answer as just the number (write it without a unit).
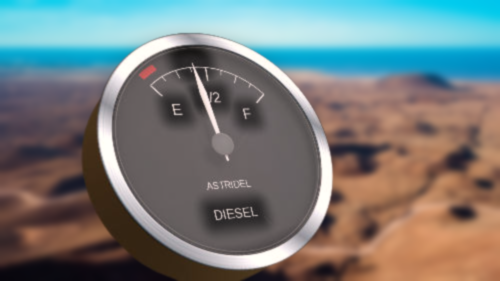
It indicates 0.375
